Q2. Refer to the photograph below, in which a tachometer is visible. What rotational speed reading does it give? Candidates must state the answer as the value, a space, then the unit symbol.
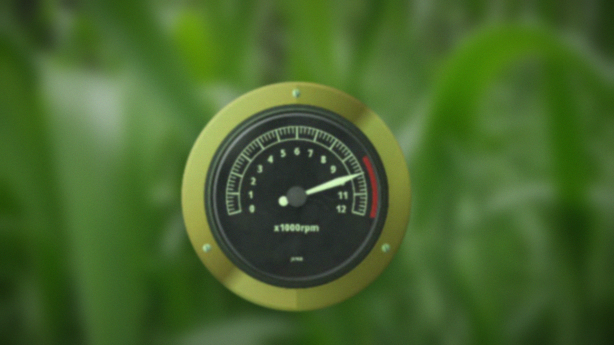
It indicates 10000 rpm
